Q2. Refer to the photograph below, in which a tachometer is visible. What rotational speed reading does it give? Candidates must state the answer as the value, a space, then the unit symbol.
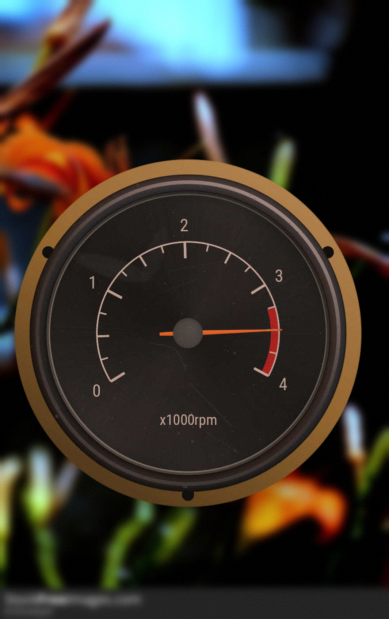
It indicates 3500 rpm
